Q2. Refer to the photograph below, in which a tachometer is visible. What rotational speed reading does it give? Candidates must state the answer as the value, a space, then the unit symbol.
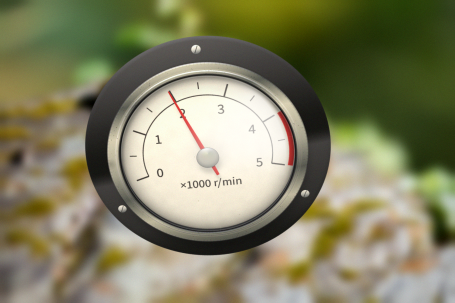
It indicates 2000 rpm
